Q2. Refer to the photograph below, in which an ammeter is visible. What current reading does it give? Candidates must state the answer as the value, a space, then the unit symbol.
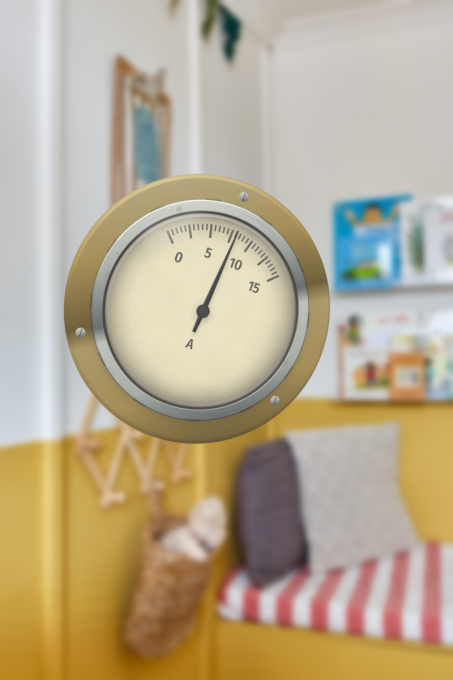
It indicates 8 A
